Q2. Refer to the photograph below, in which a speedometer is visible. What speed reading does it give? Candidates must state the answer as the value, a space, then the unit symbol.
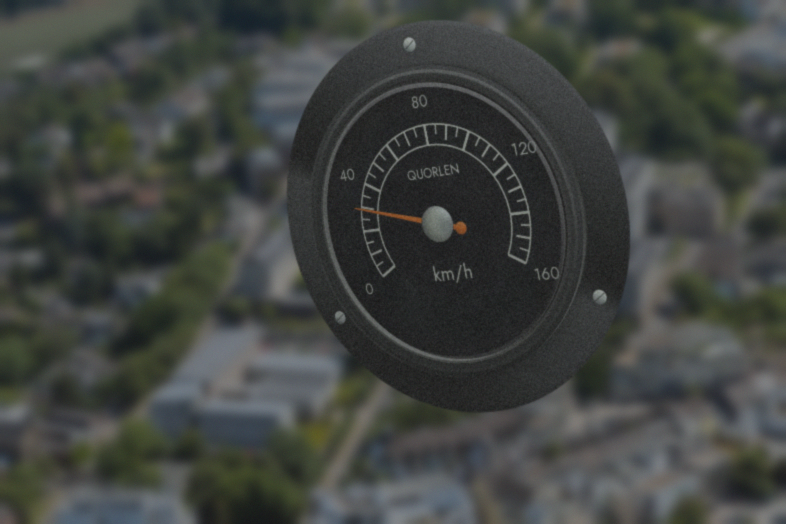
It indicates 30 km/h
